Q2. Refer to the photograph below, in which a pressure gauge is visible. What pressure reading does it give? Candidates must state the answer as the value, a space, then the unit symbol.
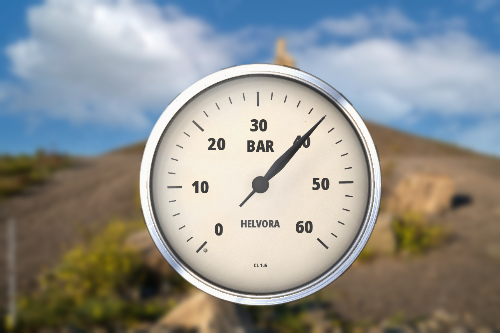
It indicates 40 bar
